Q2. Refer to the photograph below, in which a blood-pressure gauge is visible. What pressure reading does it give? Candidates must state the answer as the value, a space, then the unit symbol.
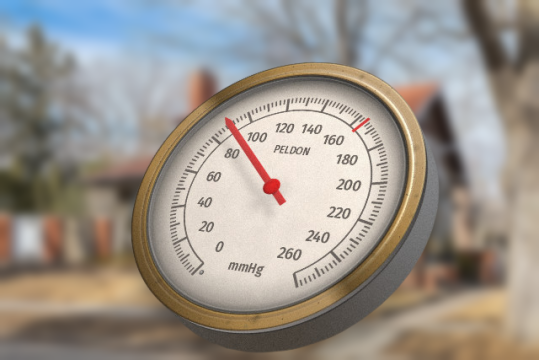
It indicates 90 mmHg
